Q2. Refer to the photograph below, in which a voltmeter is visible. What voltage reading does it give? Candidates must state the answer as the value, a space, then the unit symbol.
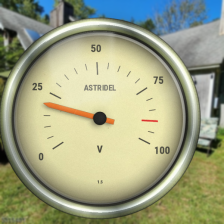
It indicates 20 V
